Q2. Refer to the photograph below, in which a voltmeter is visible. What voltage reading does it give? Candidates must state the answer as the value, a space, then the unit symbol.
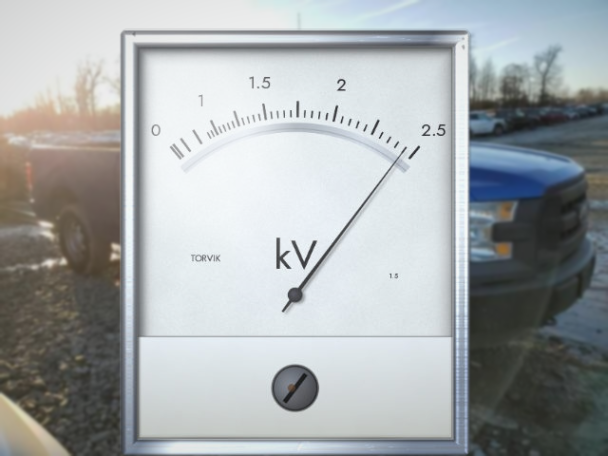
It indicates 2.45 kV
